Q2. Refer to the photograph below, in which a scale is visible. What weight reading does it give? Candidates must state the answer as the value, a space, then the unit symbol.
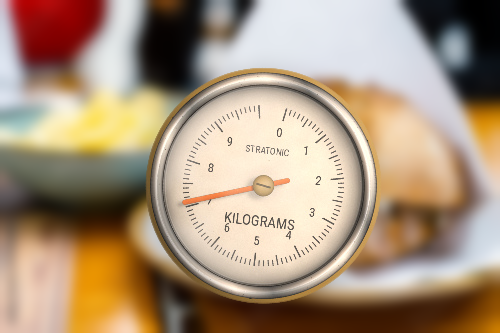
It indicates 7.1 kg
